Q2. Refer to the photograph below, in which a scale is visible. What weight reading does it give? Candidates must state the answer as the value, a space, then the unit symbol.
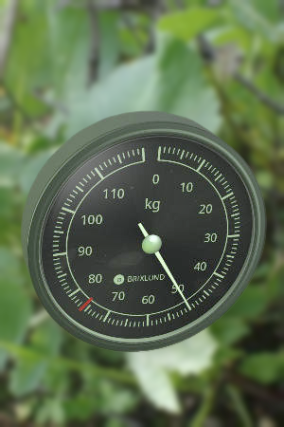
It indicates 50 kg
